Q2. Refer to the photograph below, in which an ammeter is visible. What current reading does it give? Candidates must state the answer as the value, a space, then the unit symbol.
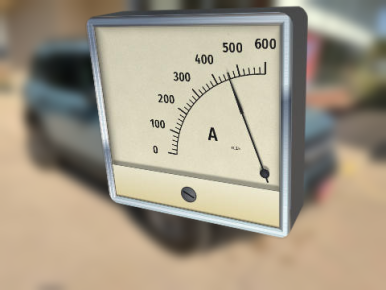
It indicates 460 A
